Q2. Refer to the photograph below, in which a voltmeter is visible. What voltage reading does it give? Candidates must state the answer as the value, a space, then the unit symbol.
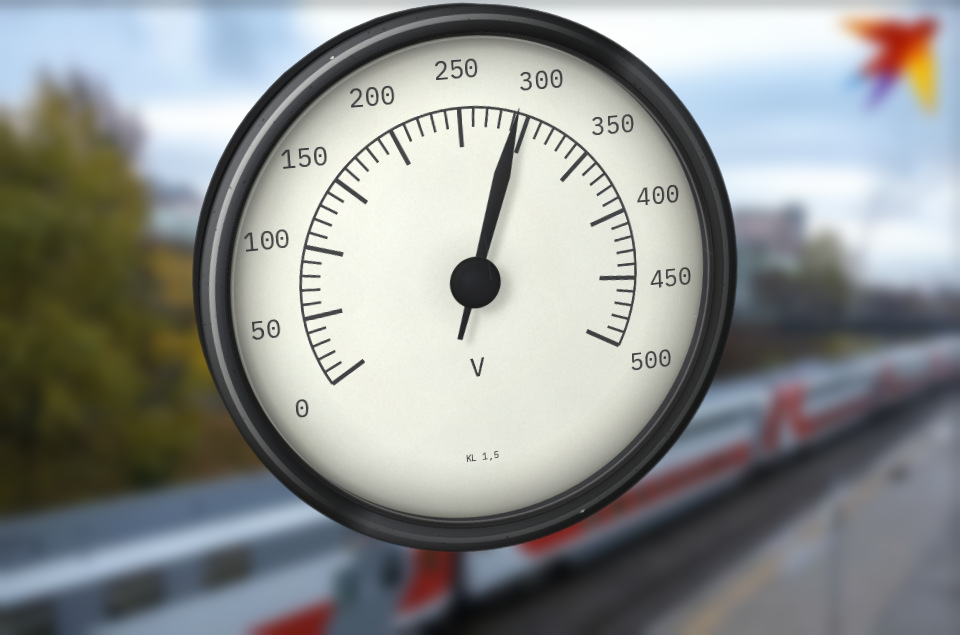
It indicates 290 V
